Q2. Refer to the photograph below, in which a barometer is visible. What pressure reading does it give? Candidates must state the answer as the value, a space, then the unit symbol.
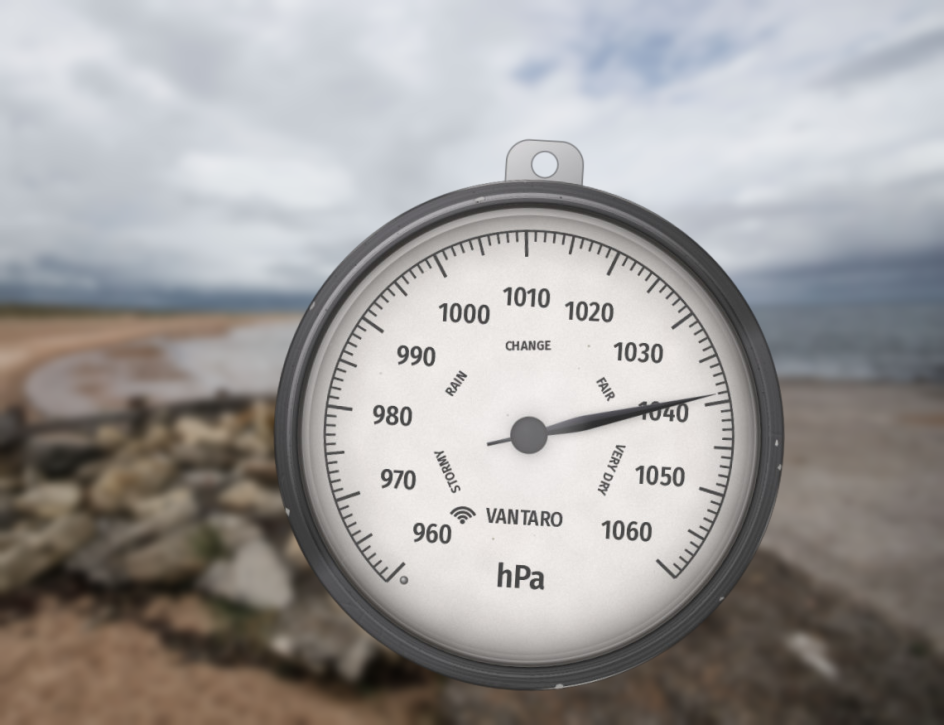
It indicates 1039 hPa
